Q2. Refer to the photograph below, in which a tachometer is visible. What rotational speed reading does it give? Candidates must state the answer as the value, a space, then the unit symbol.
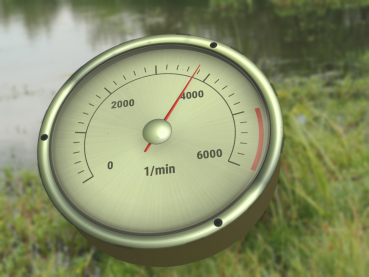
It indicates 3800 rpm
